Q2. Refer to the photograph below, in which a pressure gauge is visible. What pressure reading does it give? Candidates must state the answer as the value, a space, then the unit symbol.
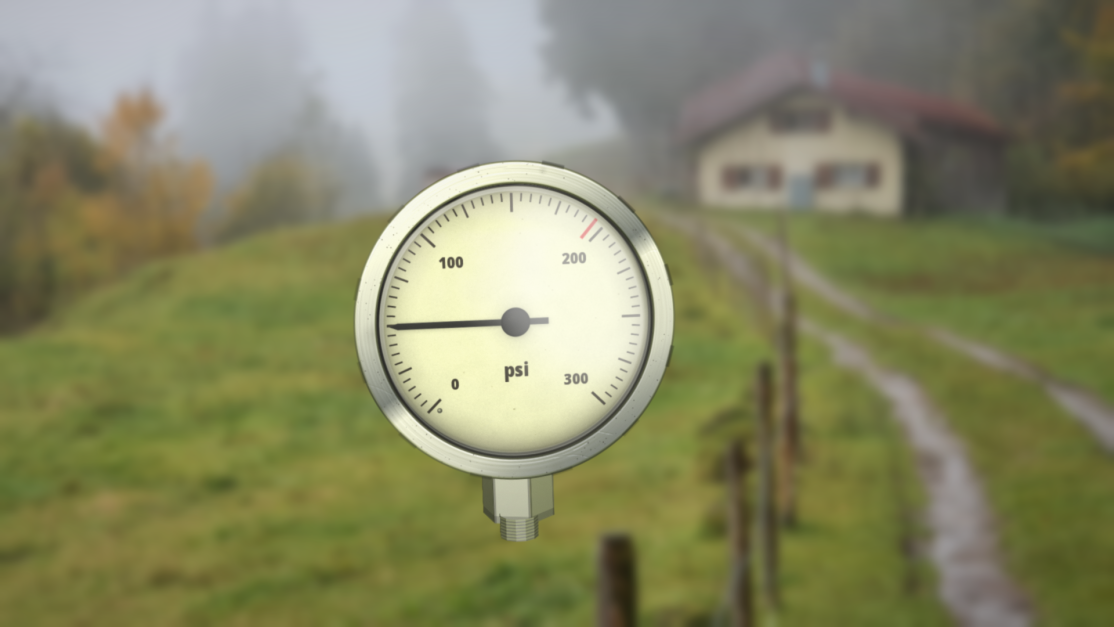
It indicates 50 psi
